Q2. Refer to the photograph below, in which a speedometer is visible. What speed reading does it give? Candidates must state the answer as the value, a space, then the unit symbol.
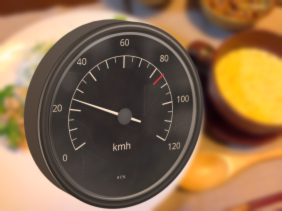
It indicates 25 km/h
